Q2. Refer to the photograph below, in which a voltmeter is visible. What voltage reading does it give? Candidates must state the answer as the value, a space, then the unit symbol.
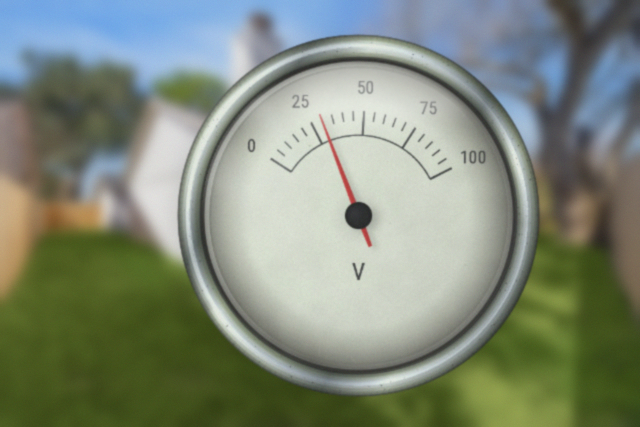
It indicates 30 V
